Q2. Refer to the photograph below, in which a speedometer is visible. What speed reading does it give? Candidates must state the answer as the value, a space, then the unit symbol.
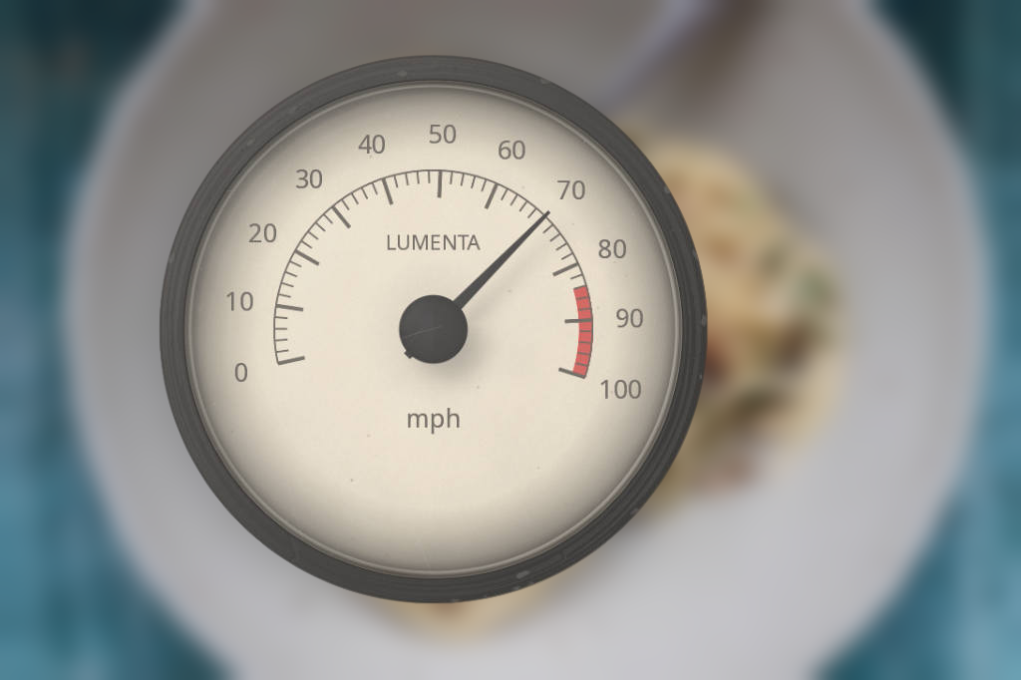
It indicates 70 mph
